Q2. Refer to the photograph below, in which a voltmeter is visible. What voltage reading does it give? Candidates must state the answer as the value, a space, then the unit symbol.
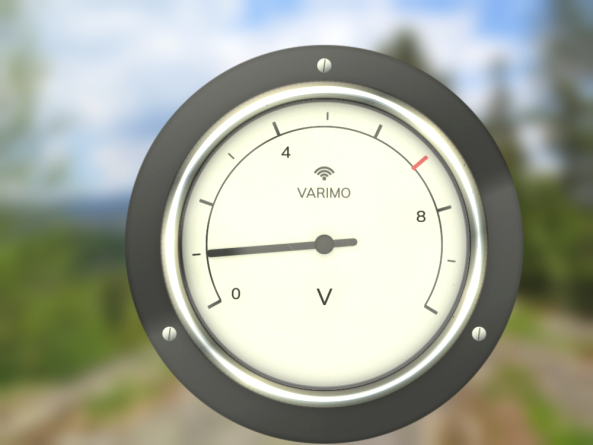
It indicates 1 V
